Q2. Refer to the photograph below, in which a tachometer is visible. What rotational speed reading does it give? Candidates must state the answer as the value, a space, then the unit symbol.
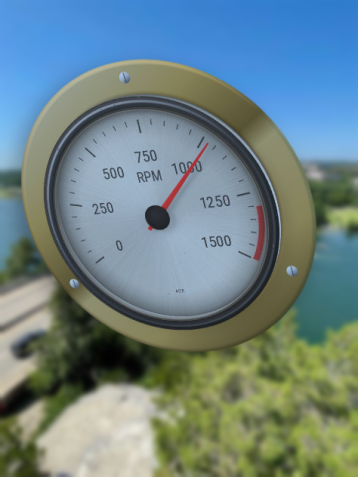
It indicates 1025 rpm
